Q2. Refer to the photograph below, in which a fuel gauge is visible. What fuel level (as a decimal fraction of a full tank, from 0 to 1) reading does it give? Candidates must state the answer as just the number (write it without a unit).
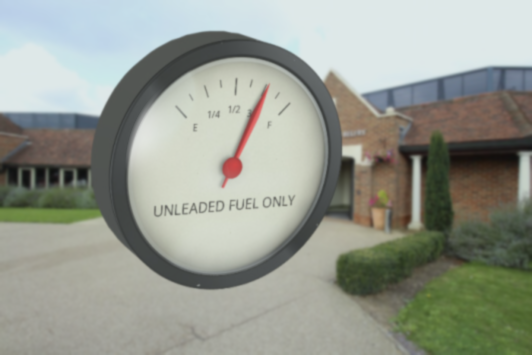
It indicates 0.75
